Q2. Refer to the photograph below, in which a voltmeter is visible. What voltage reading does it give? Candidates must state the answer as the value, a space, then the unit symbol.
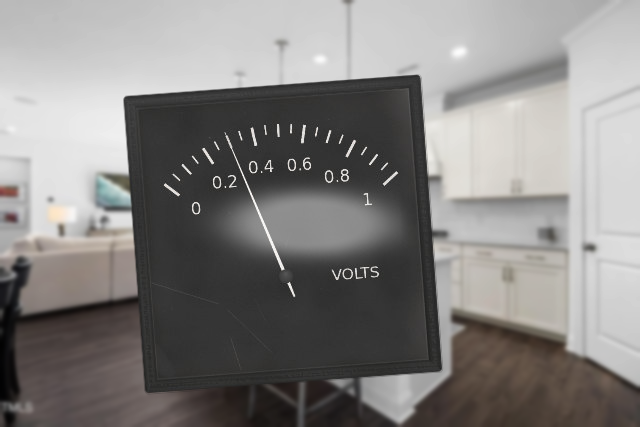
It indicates 0.3 V
